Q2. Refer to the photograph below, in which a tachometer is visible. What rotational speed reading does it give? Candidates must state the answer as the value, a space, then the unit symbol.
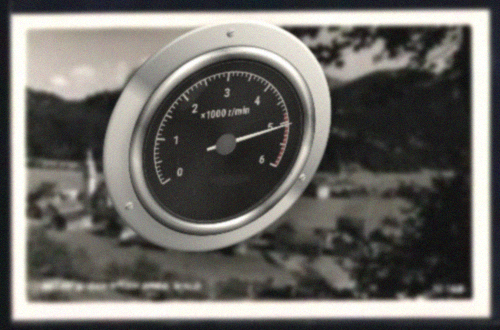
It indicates 5000 rpm
